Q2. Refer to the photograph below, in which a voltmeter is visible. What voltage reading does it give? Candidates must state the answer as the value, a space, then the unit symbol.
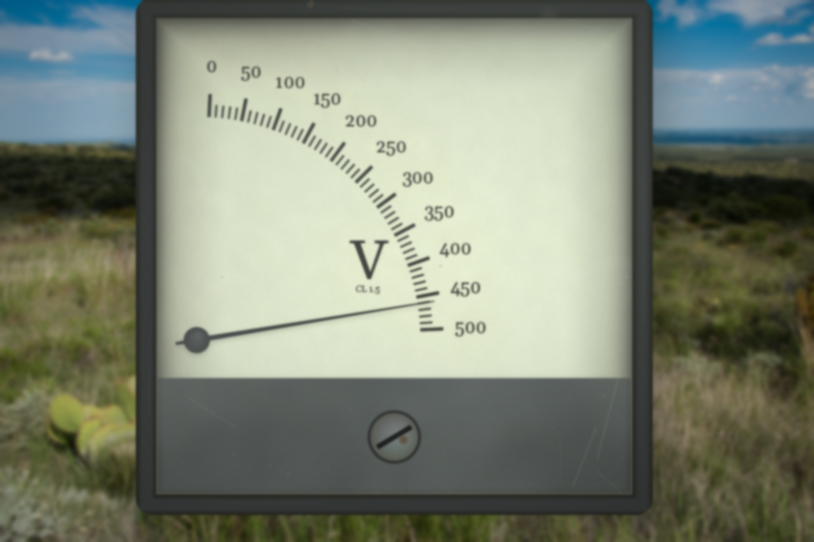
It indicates 460 V
